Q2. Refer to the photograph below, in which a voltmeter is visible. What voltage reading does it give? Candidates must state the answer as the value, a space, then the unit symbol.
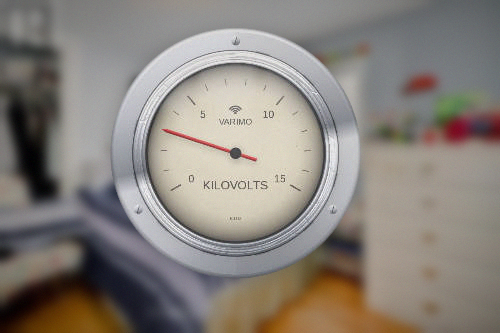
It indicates 3 kV
